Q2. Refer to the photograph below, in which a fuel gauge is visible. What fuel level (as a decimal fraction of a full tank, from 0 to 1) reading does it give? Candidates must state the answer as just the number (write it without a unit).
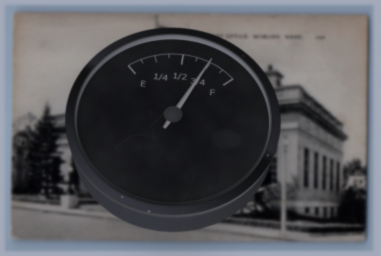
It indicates 0.75
